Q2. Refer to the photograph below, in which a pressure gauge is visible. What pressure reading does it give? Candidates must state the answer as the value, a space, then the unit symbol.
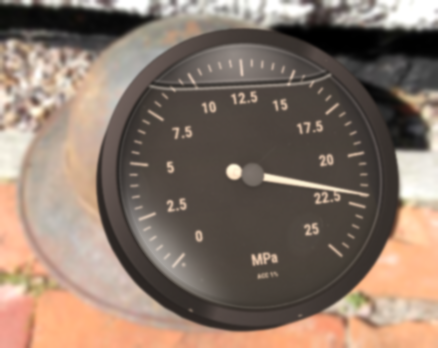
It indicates 22 MPa
